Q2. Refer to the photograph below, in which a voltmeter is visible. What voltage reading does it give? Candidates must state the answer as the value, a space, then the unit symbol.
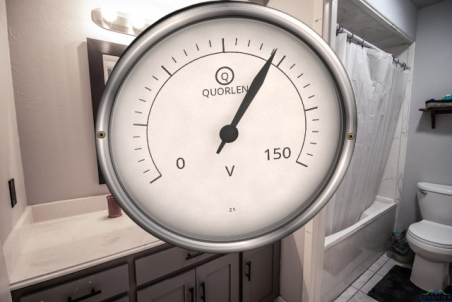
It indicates 95 V
